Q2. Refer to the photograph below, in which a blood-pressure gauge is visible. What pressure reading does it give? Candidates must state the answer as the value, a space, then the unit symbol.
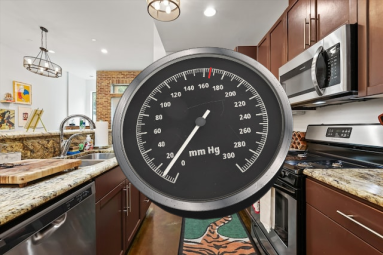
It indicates 10 mmHg
